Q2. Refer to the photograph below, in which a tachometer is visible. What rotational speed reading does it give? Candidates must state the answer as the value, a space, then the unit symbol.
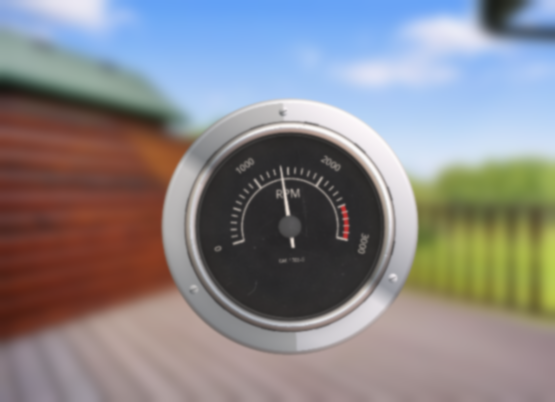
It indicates 1400 rpm
